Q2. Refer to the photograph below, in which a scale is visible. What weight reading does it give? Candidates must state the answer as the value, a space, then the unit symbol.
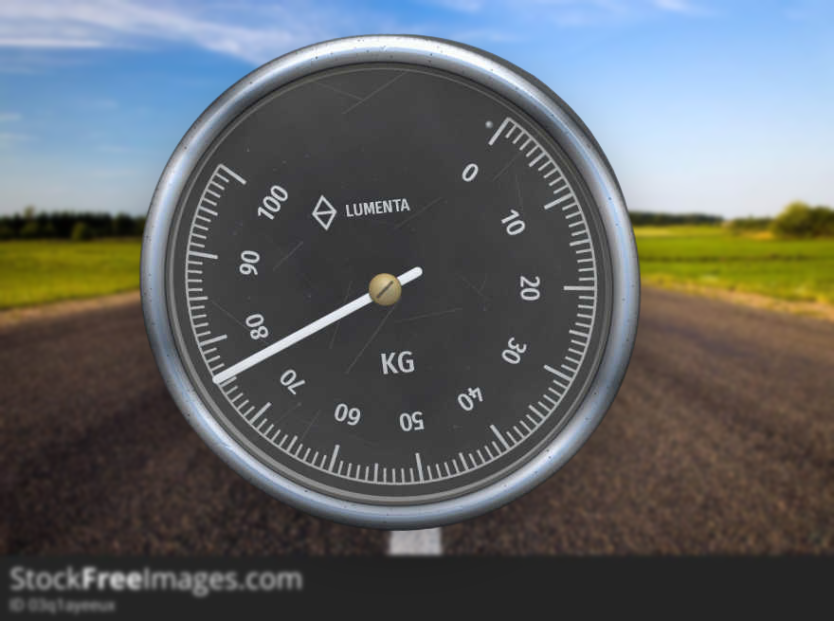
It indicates 76 kg
